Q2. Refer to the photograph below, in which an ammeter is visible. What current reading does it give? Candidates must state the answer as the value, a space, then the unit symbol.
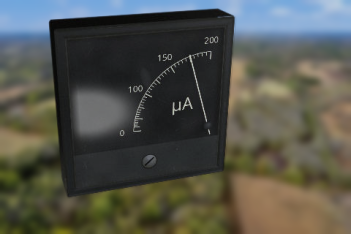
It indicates 175 µA
